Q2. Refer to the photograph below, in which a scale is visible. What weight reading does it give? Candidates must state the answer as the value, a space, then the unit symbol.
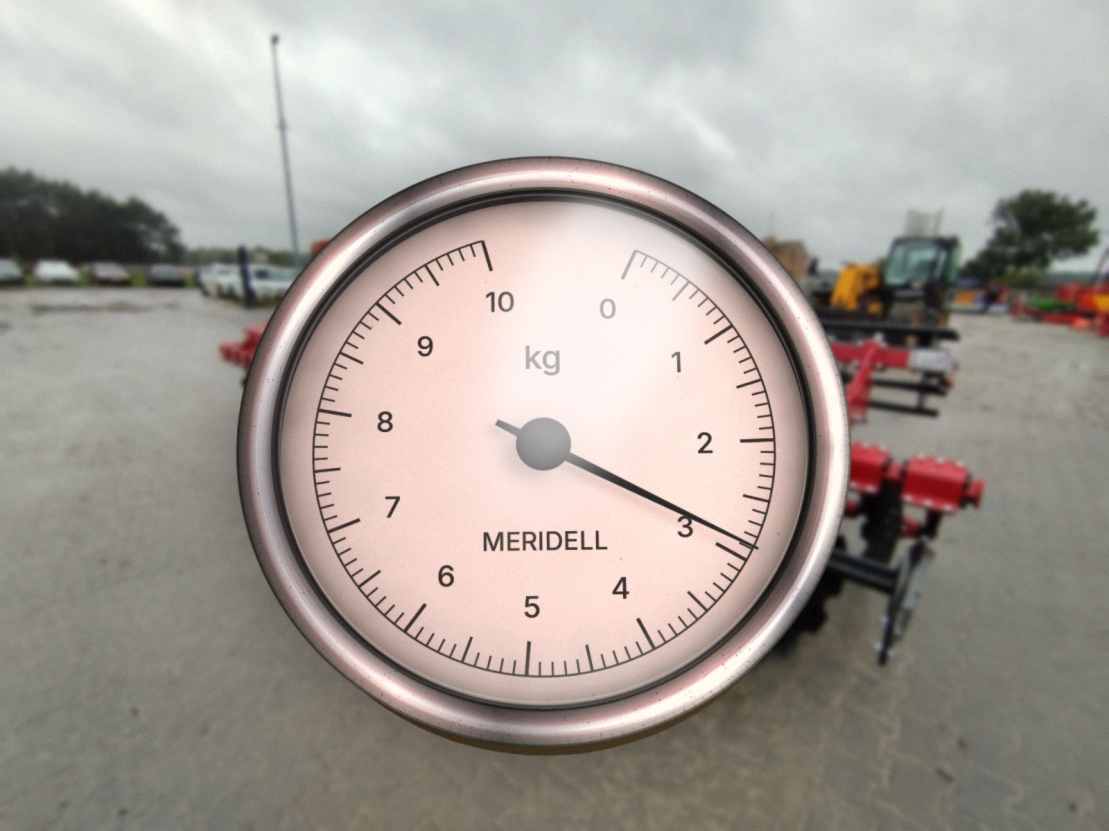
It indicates 2.9 kg
